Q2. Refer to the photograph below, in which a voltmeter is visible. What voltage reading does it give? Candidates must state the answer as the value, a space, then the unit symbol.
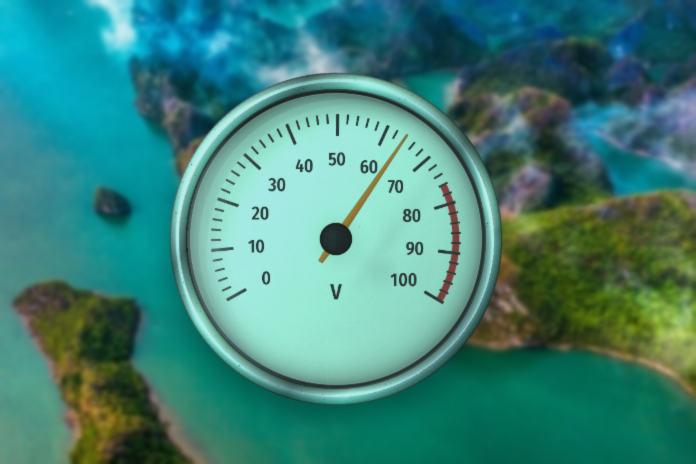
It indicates 64 V
